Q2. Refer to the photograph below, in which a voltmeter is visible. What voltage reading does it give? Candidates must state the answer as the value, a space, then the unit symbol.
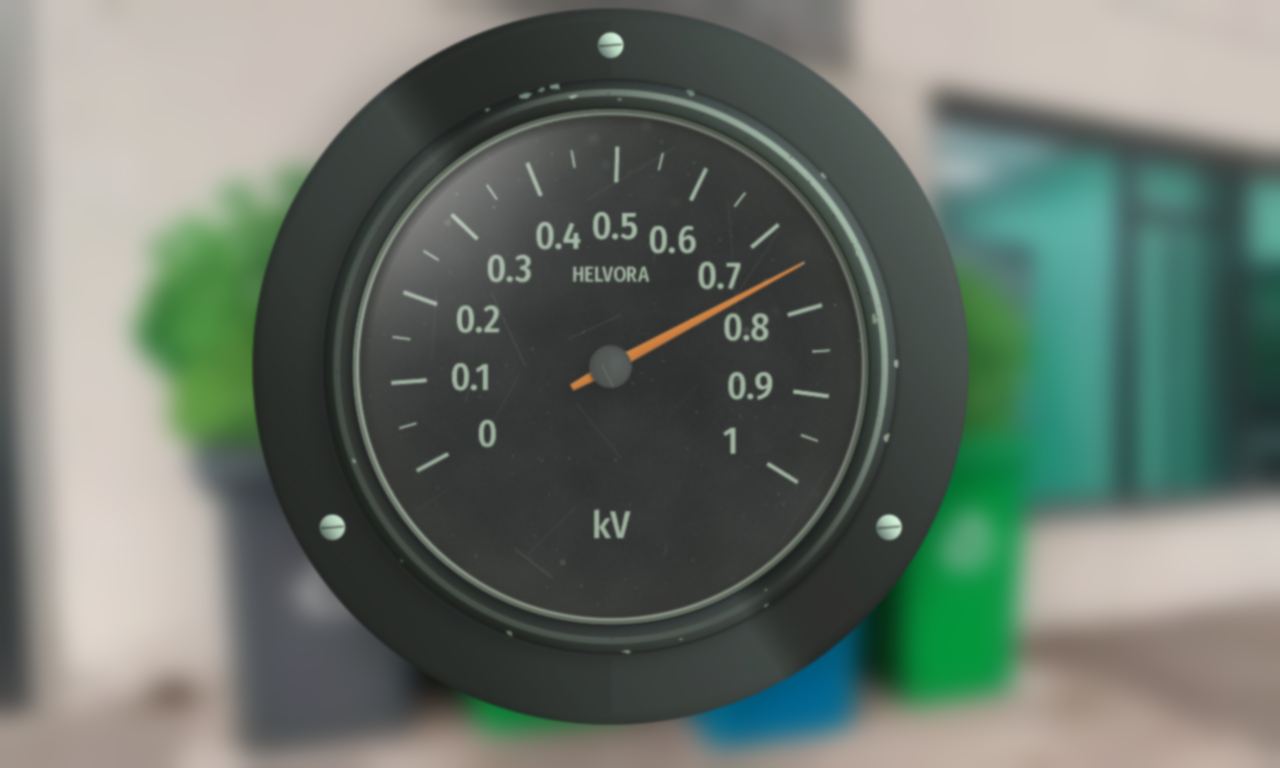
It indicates 0.75 kV
